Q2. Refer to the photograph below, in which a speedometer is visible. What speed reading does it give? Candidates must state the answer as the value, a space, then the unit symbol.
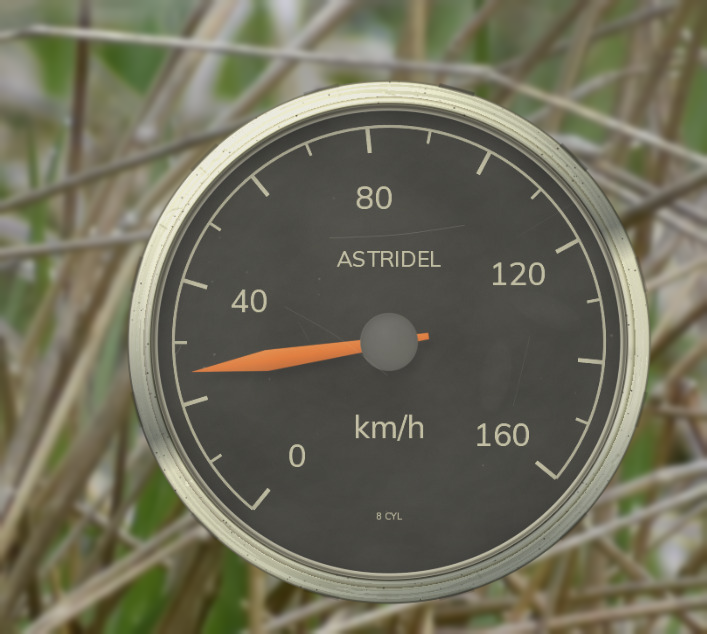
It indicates 25 km/h
